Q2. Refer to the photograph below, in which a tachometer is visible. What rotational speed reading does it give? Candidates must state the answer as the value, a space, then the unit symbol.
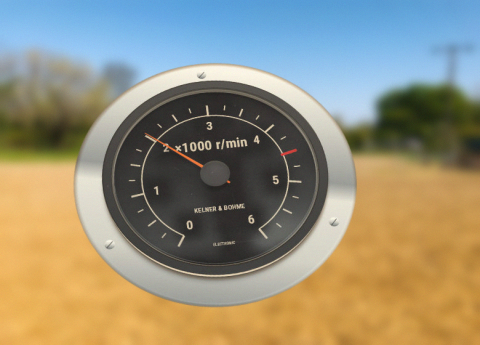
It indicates 2000 rpm
